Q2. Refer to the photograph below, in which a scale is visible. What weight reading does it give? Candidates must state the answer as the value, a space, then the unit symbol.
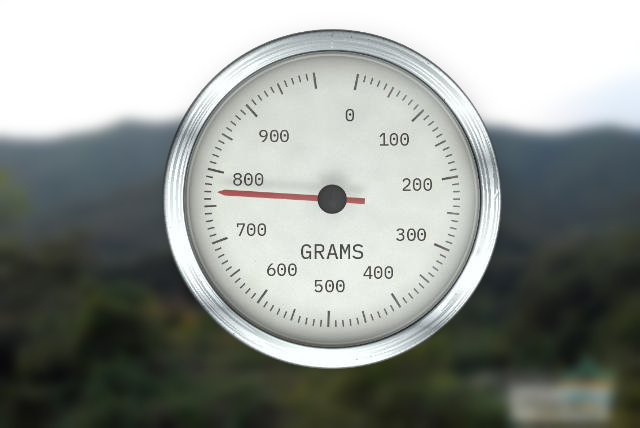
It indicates 770 g
